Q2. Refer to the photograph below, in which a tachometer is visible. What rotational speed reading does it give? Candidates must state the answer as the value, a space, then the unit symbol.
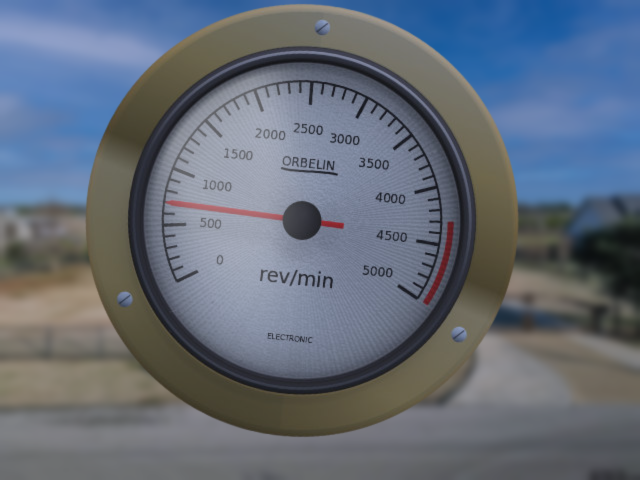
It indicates 700 rpm
